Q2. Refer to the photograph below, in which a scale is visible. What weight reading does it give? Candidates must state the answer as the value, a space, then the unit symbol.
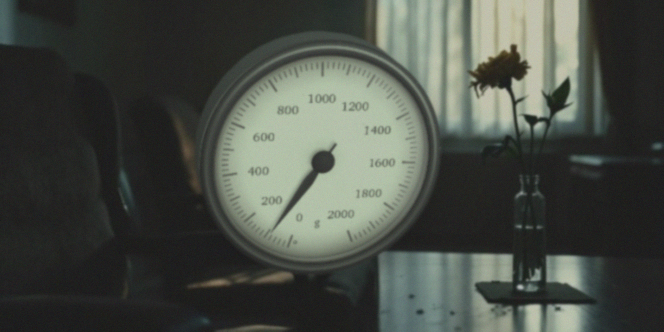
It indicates 100 g
